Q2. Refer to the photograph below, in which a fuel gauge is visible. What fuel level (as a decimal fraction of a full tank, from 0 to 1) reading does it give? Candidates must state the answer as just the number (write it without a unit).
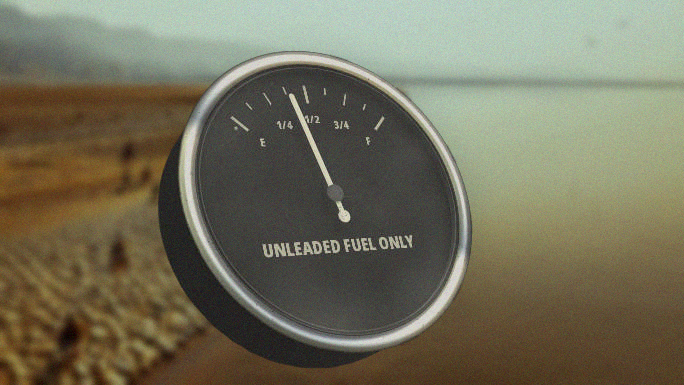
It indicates 0.375
